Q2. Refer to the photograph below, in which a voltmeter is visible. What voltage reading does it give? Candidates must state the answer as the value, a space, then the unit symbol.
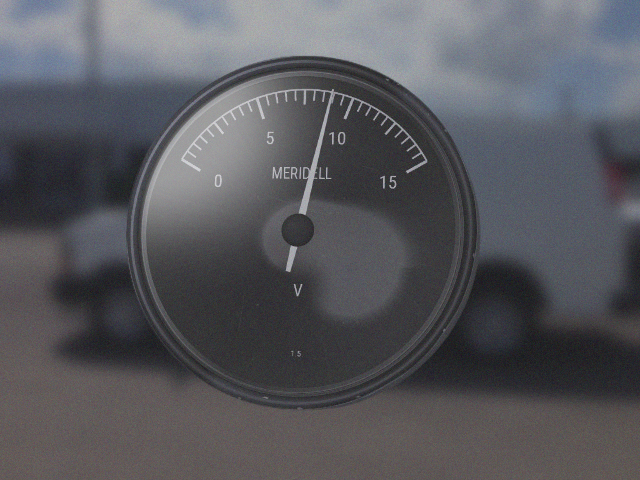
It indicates 9 V
